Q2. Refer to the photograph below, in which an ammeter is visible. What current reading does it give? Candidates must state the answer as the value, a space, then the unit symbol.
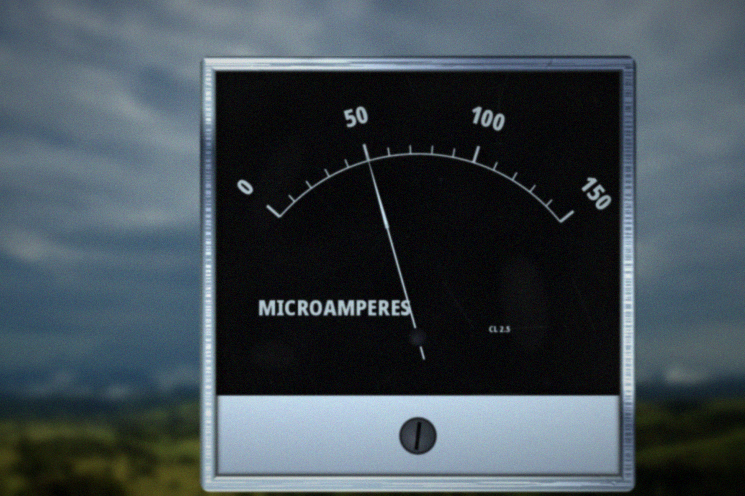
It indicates 50 µA
